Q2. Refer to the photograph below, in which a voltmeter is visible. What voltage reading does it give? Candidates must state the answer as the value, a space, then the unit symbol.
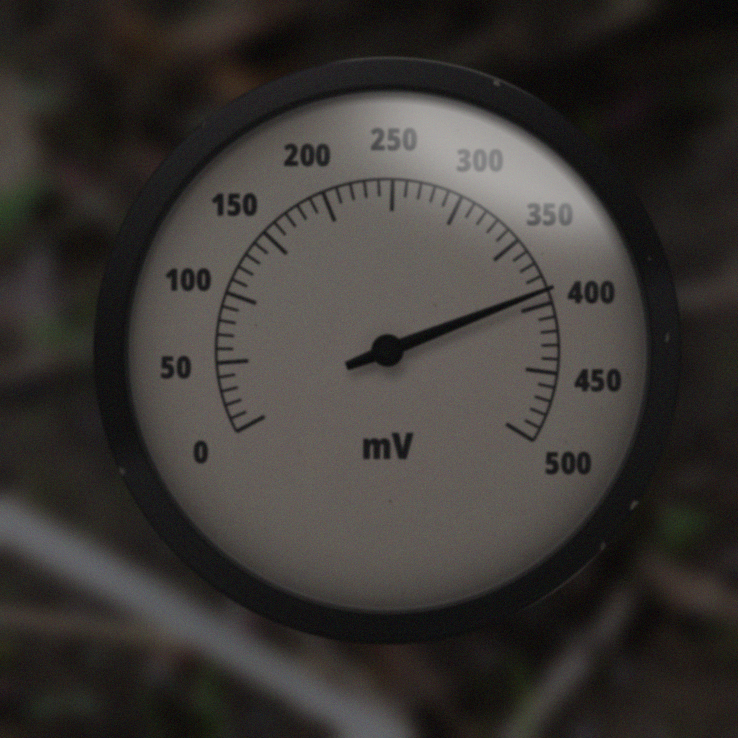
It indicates 390 mV
